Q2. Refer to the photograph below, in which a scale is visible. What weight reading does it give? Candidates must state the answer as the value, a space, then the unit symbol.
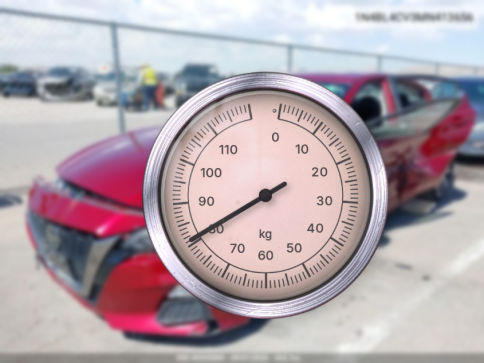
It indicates 81 kg
